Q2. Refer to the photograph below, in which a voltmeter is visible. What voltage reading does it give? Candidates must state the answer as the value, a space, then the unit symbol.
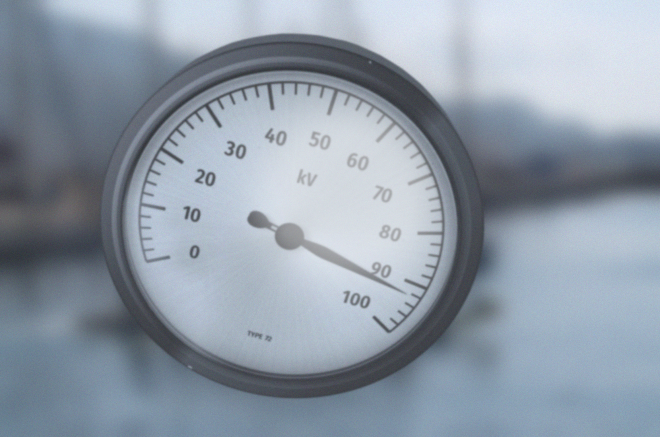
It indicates 92 kV
